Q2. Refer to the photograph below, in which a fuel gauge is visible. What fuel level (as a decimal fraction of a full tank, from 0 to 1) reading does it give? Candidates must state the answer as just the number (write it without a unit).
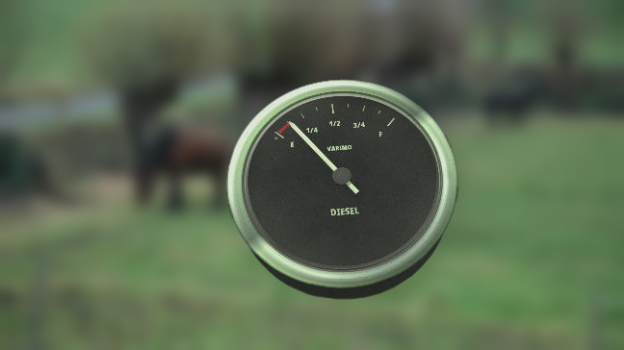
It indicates 0.125
